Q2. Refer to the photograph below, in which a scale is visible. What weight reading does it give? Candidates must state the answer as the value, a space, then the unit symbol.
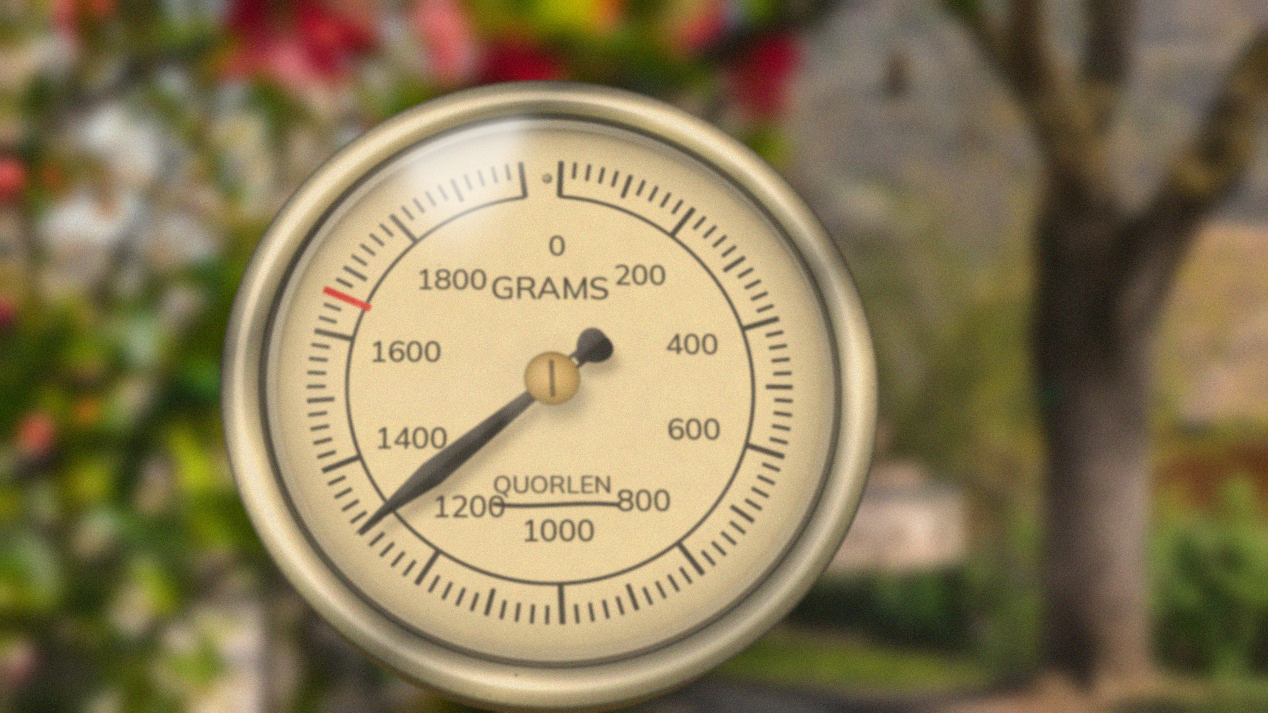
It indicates 1300 g
